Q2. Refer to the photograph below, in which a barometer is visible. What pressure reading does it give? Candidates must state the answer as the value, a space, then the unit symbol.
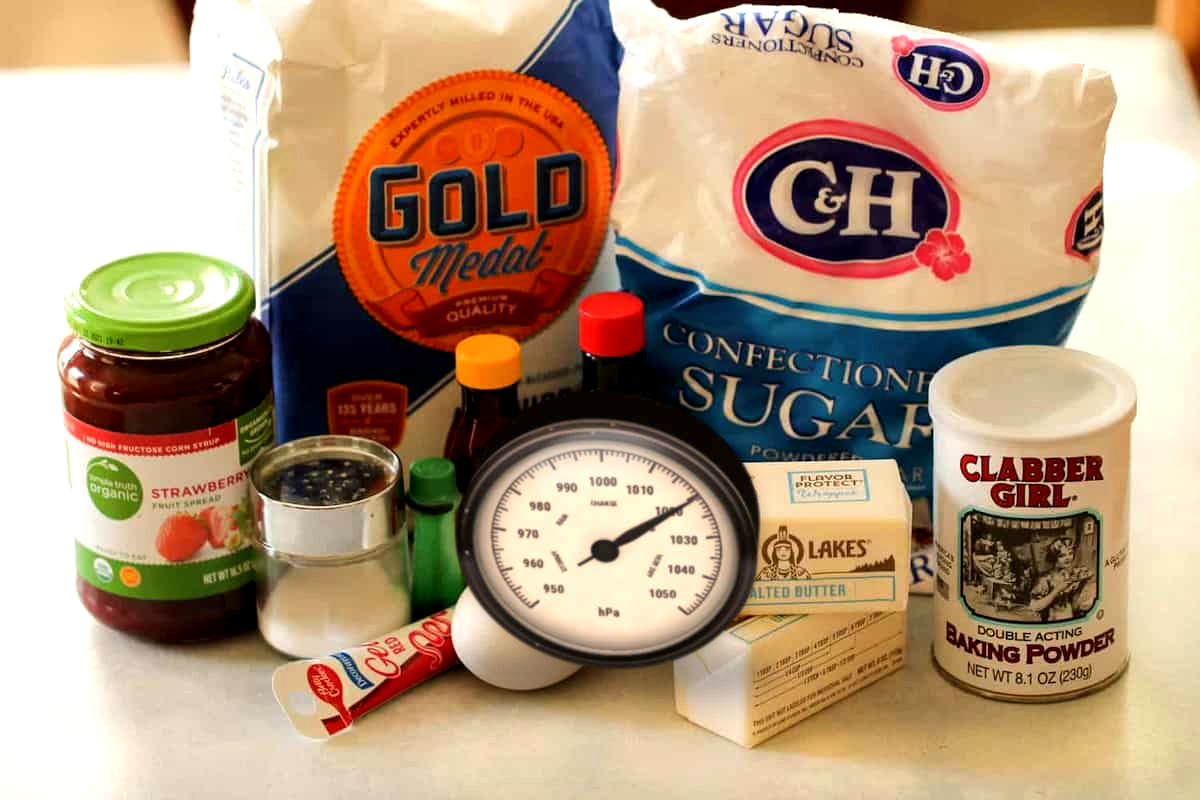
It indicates 1020 hPa
